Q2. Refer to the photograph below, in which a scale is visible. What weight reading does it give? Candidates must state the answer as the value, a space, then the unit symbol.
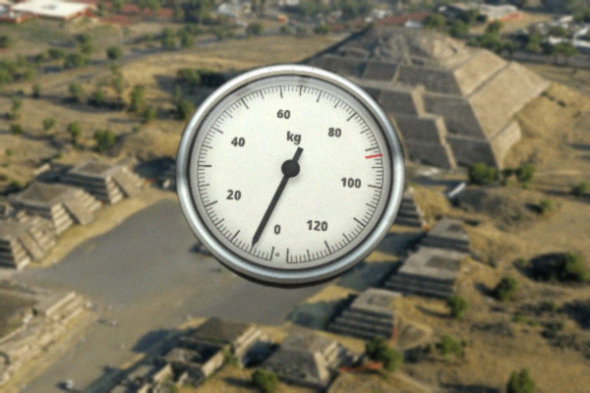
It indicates 5 kg
